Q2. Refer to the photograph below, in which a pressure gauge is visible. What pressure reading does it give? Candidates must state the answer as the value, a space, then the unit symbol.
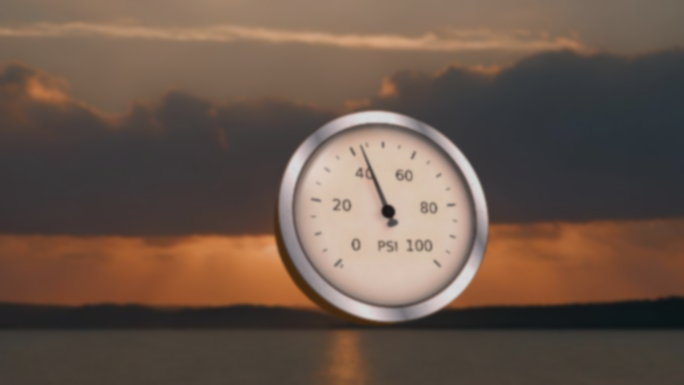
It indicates 42.5 psi
